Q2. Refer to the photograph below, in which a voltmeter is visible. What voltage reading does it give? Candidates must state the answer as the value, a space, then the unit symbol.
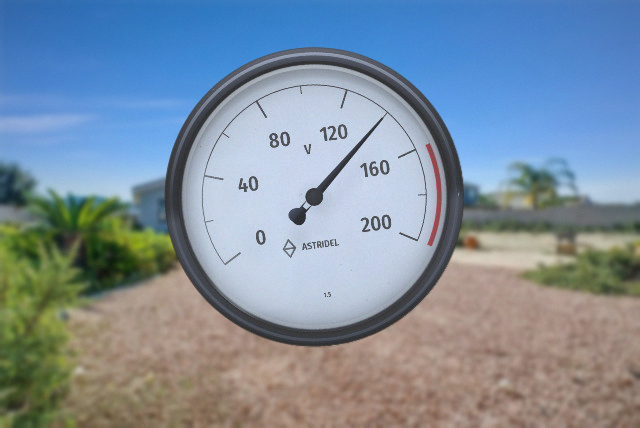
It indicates 140 V
